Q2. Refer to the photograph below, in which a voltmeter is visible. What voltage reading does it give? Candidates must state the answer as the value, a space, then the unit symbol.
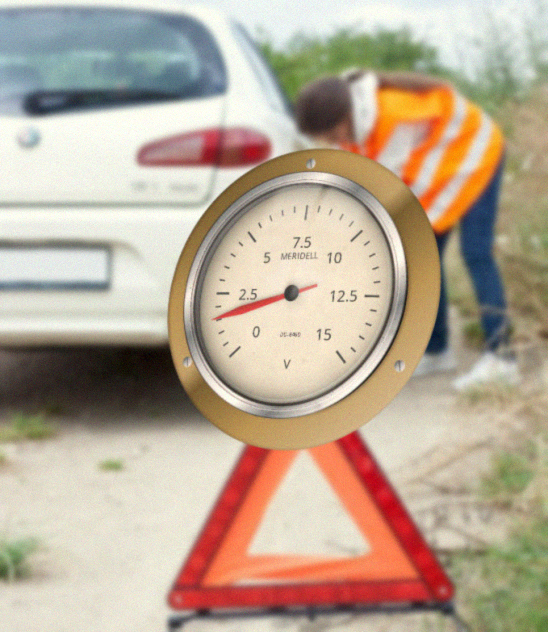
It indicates 1.5 V
